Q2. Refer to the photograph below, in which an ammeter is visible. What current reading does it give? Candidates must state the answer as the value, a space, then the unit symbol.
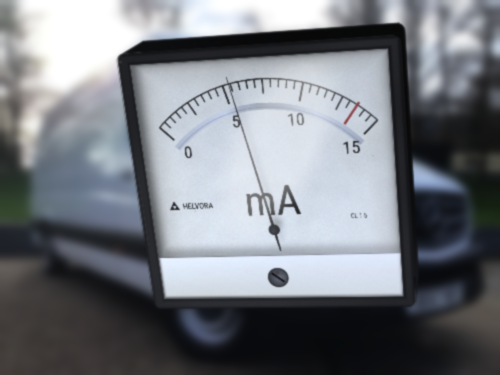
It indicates 5.5 mA
